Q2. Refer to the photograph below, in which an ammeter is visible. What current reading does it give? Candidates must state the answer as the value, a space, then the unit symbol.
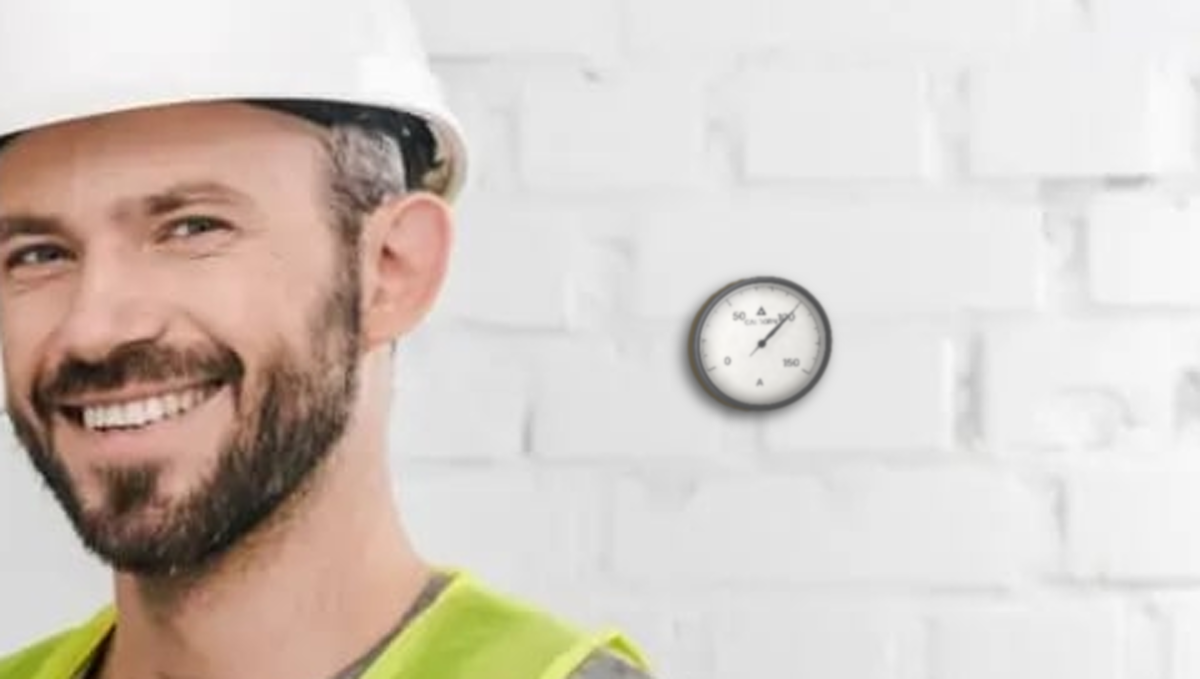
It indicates 100 A
